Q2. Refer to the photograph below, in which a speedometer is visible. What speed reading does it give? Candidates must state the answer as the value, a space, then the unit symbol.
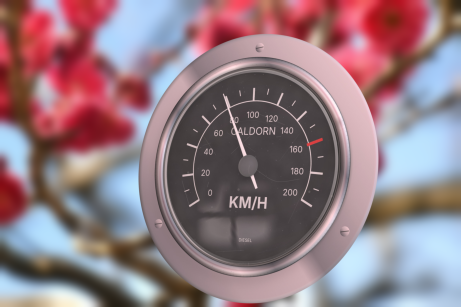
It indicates 80 km/h
